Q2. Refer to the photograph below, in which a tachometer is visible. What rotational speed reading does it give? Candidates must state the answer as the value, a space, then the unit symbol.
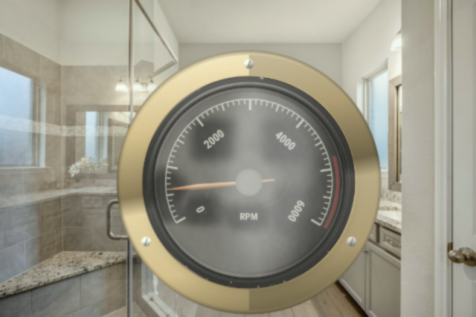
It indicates 600 rpm
